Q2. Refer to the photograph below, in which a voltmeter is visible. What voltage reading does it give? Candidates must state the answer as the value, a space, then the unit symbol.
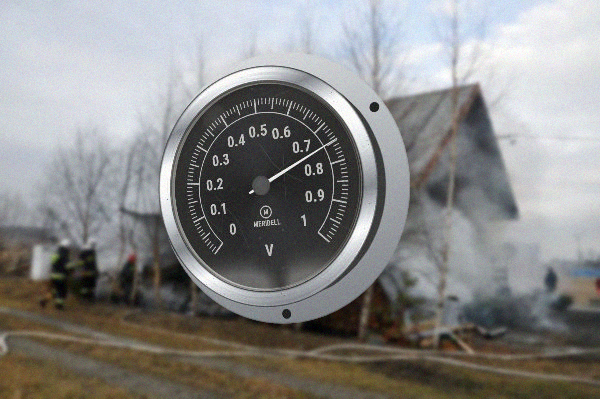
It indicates 0.75 V
